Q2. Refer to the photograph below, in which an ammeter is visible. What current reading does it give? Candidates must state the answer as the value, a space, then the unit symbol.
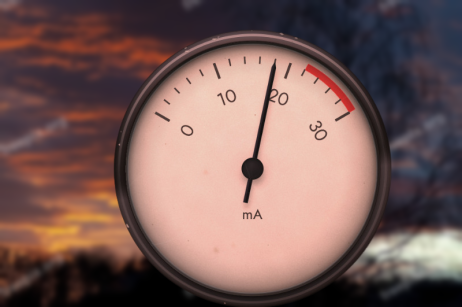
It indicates 18 mA
